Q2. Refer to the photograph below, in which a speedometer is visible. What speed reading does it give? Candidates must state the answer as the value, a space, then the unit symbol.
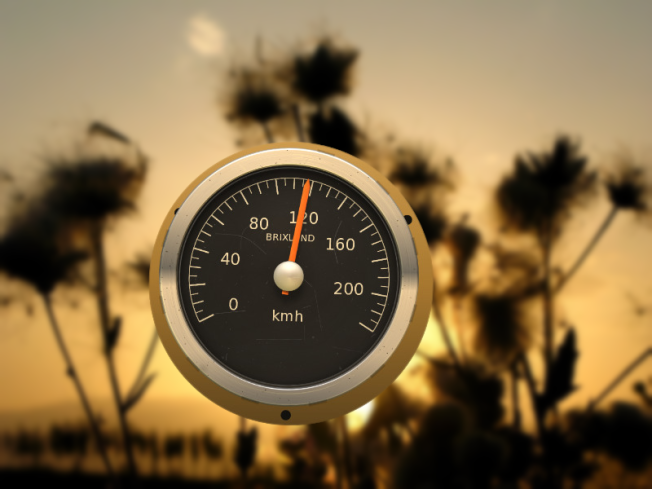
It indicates 117.5 km/h
